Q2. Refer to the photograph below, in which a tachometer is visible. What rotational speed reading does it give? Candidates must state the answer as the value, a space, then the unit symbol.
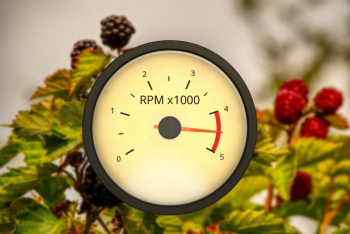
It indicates 4500 rpm
